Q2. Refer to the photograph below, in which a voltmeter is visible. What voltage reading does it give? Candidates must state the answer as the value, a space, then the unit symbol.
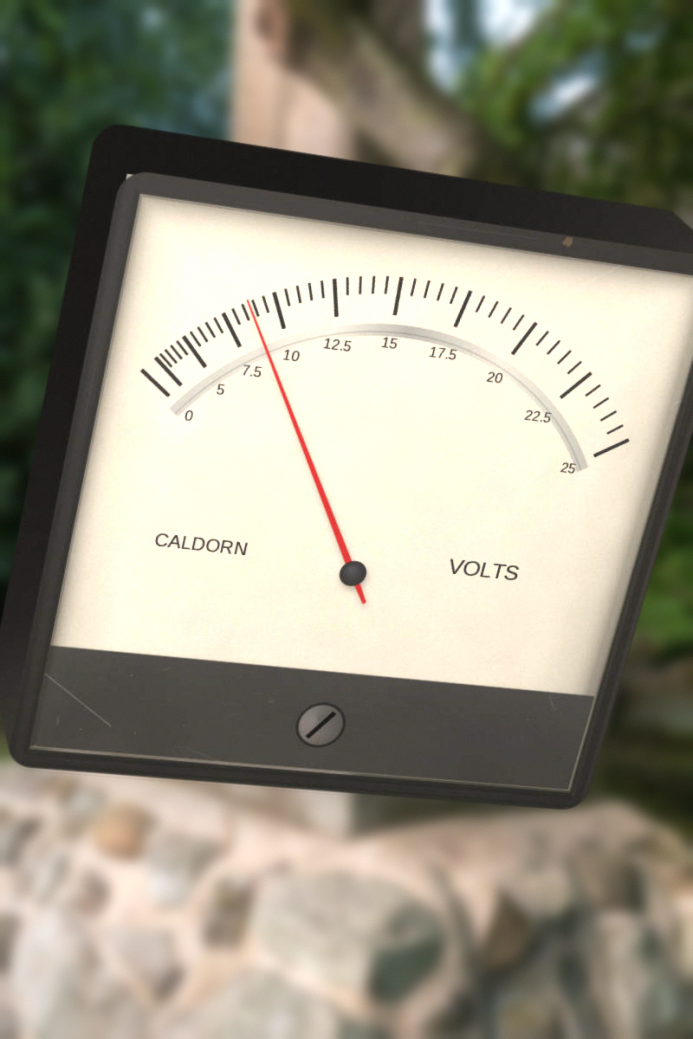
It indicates 8.75 V
